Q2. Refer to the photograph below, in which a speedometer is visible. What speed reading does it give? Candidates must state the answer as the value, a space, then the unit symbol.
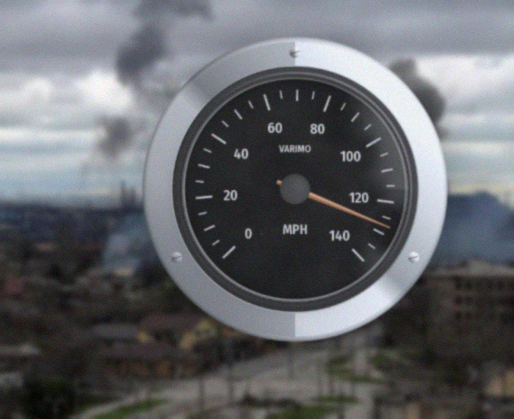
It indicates 127.5 mph
